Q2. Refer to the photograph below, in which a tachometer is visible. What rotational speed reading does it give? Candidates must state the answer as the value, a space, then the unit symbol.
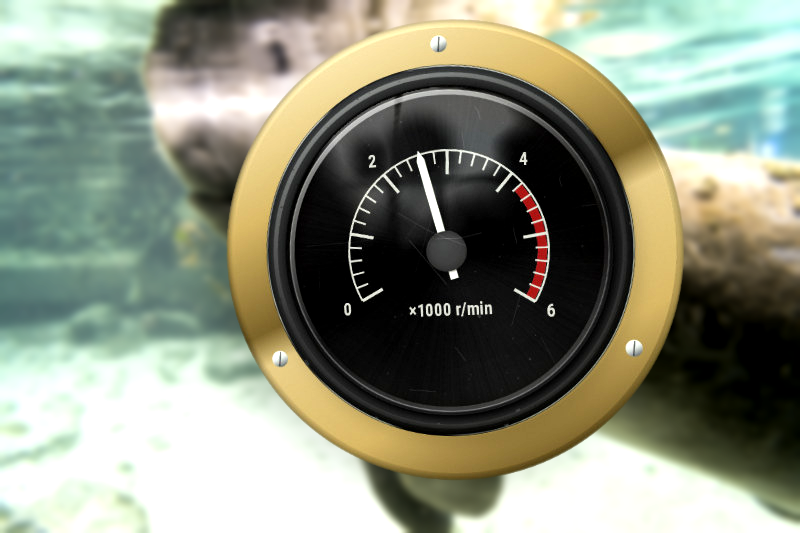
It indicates 2600 rpm
